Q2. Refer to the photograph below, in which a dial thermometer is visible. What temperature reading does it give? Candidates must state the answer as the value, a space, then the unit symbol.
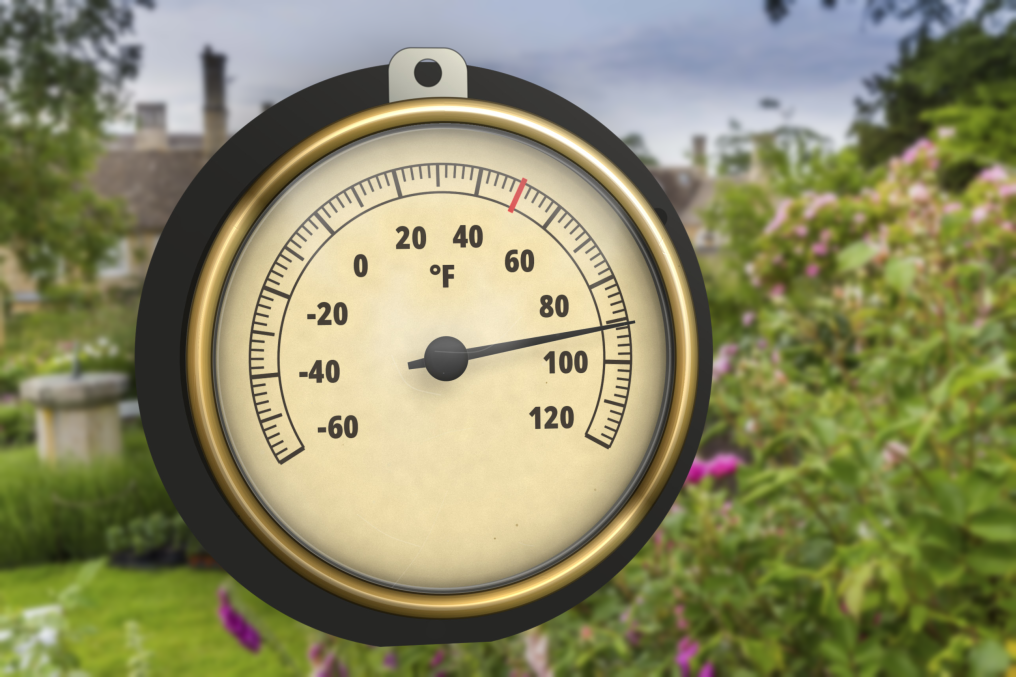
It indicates 91 °F
